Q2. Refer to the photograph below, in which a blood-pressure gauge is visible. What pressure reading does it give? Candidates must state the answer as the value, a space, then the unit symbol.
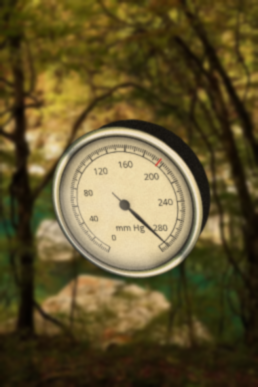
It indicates 290 mmHg
